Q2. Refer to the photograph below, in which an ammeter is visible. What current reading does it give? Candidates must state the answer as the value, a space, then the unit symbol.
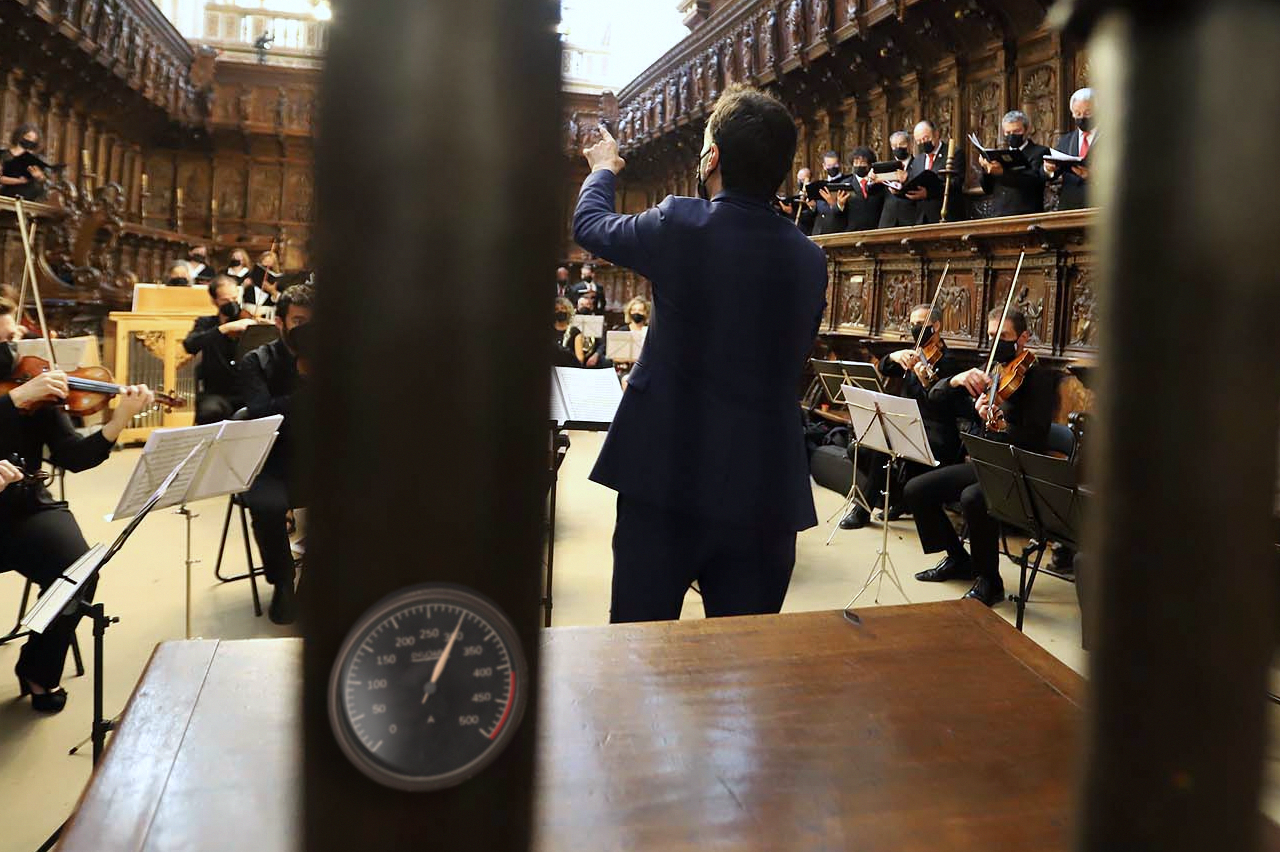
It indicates 300 A
